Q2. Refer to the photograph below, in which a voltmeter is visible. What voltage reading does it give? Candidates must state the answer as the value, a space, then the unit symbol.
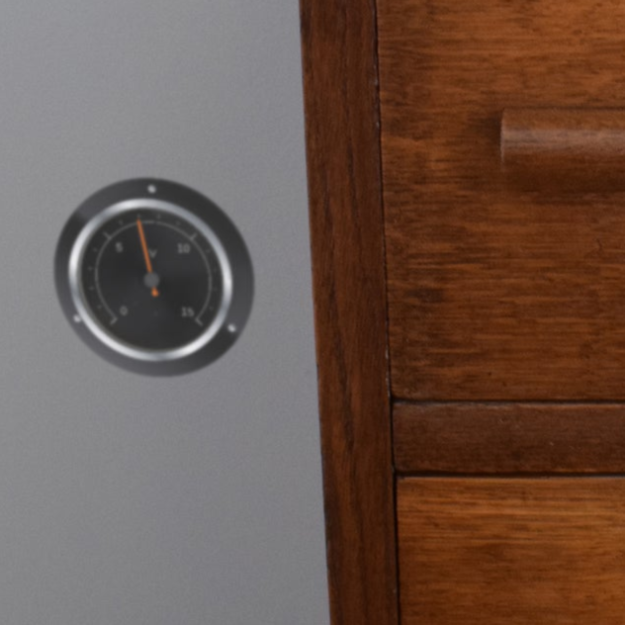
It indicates 7 V
